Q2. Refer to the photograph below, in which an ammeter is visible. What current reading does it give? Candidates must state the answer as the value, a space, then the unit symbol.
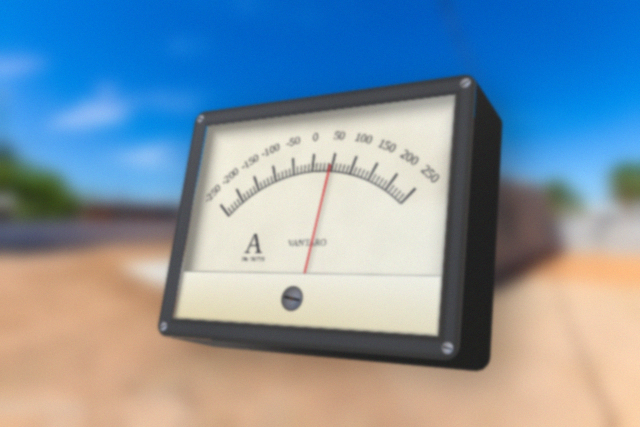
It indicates 50 A
